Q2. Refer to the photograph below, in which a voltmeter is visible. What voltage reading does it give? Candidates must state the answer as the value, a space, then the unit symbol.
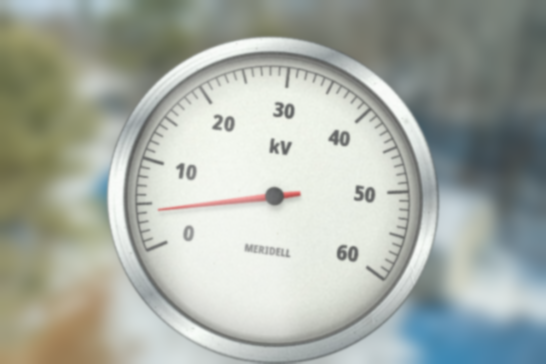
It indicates 4 kV
